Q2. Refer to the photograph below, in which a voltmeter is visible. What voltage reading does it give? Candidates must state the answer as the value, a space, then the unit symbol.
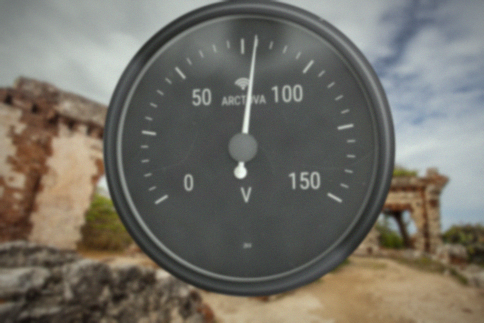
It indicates 80 V
